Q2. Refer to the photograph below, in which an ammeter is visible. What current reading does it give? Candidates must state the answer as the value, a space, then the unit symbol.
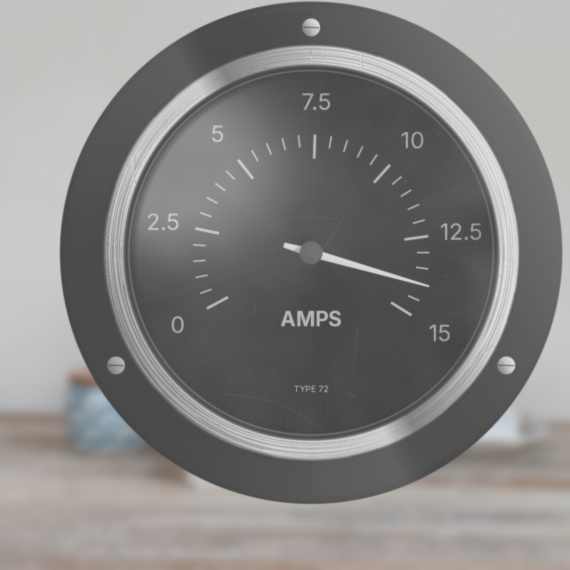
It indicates 14 A
